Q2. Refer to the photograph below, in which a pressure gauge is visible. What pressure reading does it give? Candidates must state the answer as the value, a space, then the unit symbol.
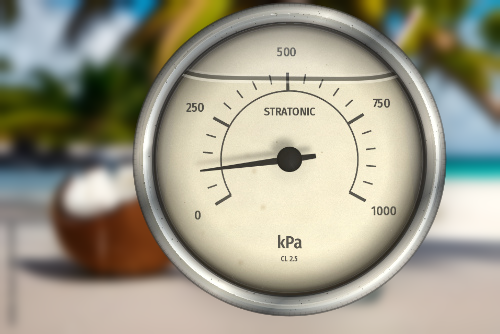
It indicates 100 kPa
